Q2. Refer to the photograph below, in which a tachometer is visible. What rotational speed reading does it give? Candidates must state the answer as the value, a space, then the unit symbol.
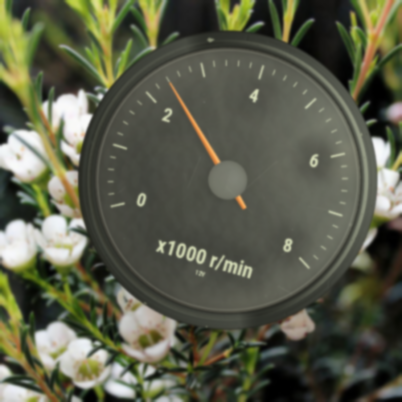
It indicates 2400 rpm
